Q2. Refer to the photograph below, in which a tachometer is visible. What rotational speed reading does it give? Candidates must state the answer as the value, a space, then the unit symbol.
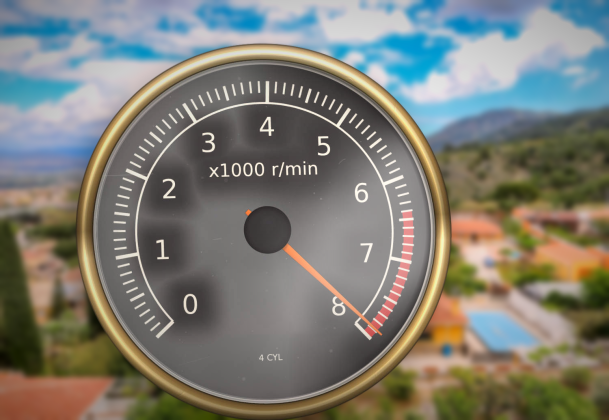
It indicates 7900 rpm
